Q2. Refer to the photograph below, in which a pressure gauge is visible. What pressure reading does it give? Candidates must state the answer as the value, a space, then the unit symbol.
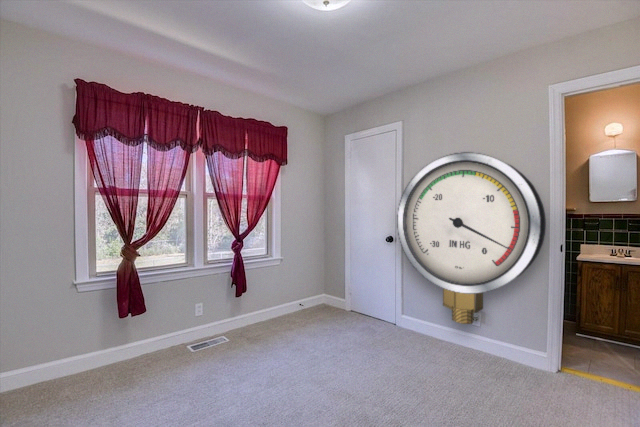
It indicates -2.5 inHg
